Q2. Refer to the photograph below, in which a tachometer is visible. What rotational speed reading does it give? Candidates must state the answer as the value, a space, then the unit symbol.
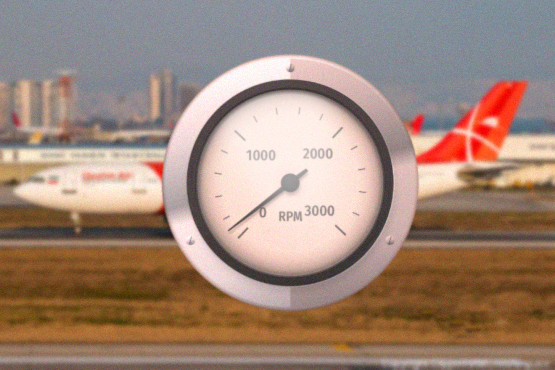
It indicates 100 rpm
